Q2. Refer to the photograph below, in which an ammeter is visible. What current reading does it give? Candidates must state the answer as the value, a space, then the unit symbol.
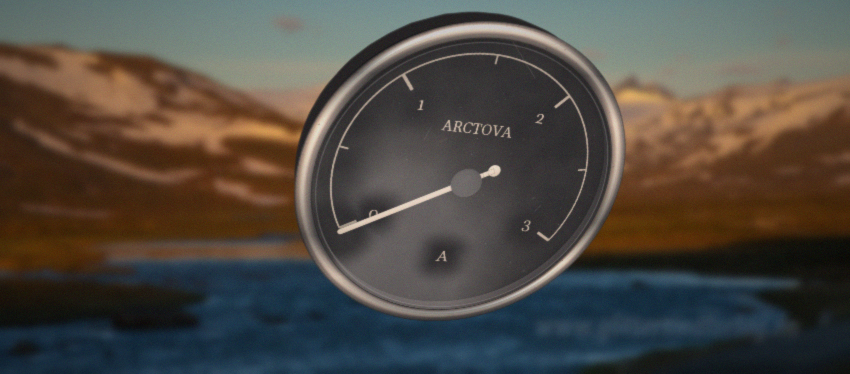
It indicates 0 A
